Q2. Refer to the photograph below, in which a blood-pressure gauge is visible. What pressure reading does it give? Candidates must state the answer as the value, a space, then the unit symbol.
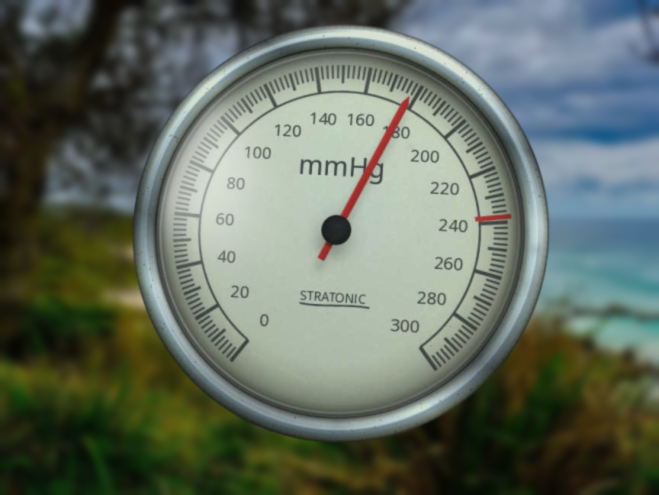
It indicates 178 mmHg
